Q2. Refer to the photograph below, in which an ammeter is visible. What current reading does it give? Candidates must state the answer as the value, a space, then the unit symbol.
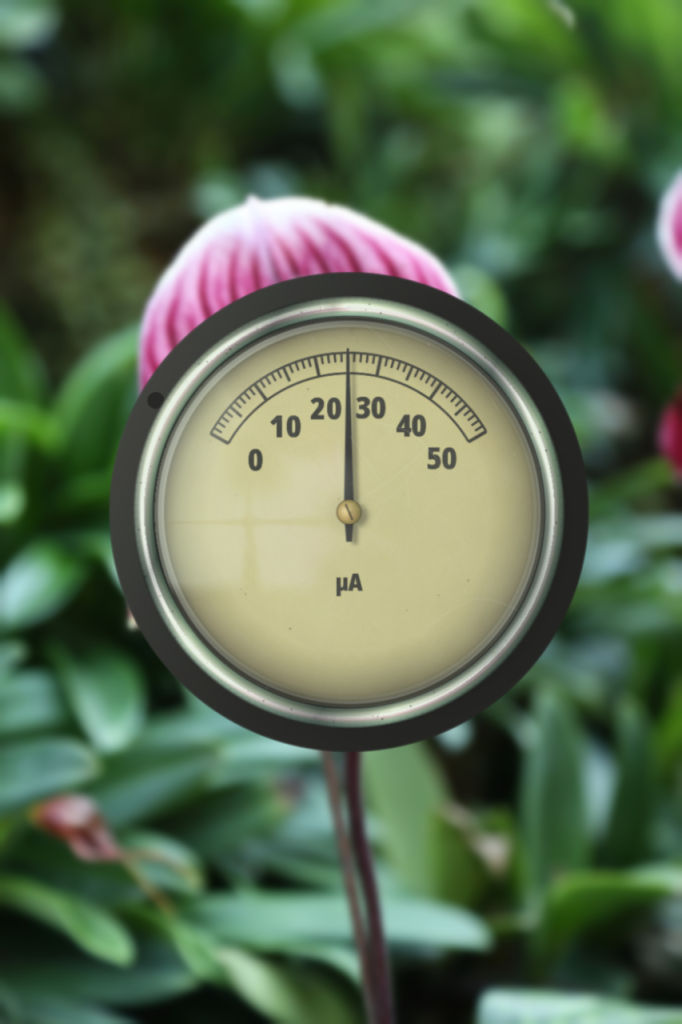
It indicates 25 µA
